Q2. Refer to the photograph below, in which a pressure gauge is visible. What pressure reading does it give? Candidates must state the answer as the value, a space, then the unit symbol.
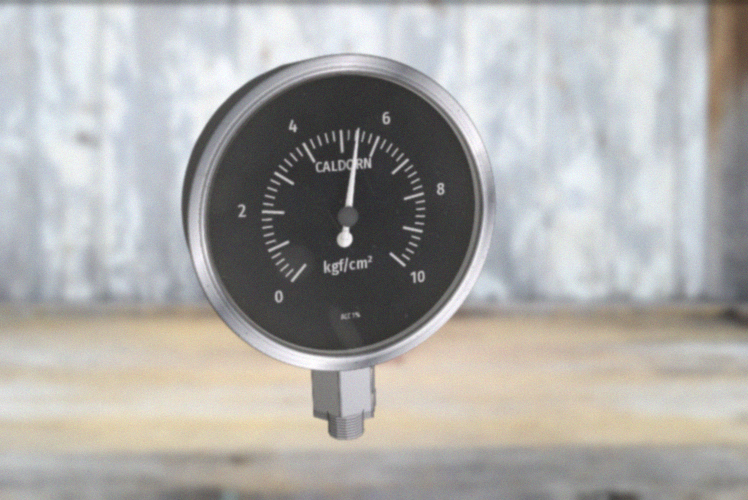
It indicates 5.4 kg/cm²
